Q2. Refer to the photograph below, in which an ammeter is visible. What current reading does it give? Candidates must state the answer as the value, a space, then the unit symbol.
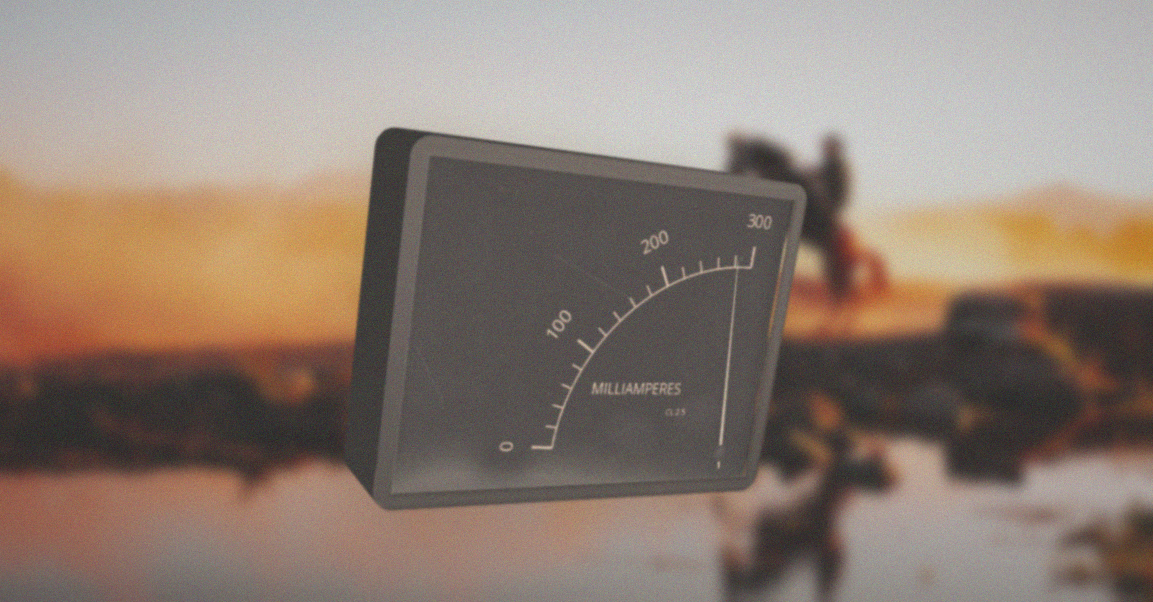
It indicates 280 mA
